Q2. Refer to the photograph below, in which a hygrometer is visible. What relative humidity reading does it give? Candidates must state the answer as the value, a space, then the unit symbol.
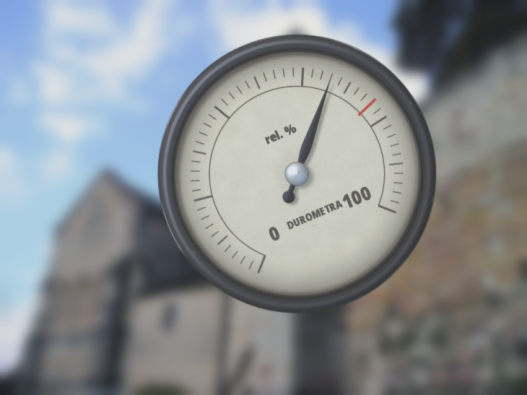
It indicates 66 %
